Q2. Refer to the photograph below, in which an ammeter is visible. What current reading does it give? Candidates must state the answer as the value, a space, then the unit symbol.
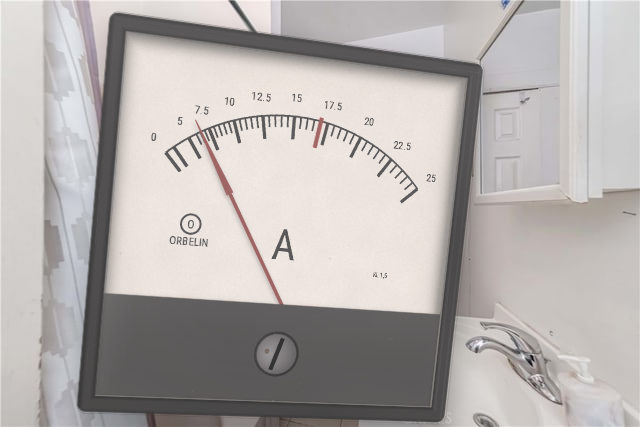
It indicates 6.5 A
